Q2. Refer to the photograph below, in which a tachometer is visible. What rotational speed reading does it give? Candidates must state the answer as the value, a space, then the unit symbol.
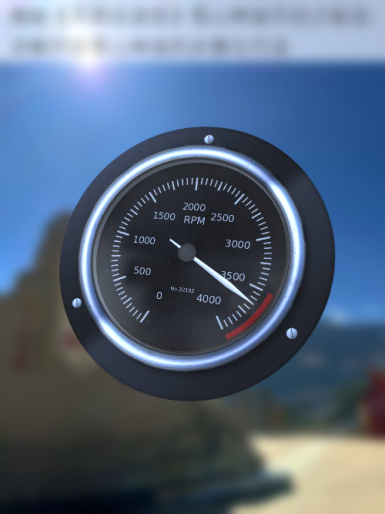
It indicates 3650 rpm
